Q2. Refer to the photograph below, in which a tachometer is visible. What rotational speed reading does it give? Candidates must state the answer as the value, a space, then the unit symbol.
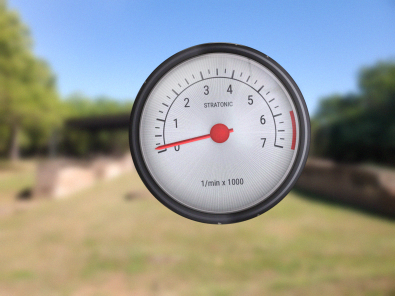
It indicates 125 rpm
